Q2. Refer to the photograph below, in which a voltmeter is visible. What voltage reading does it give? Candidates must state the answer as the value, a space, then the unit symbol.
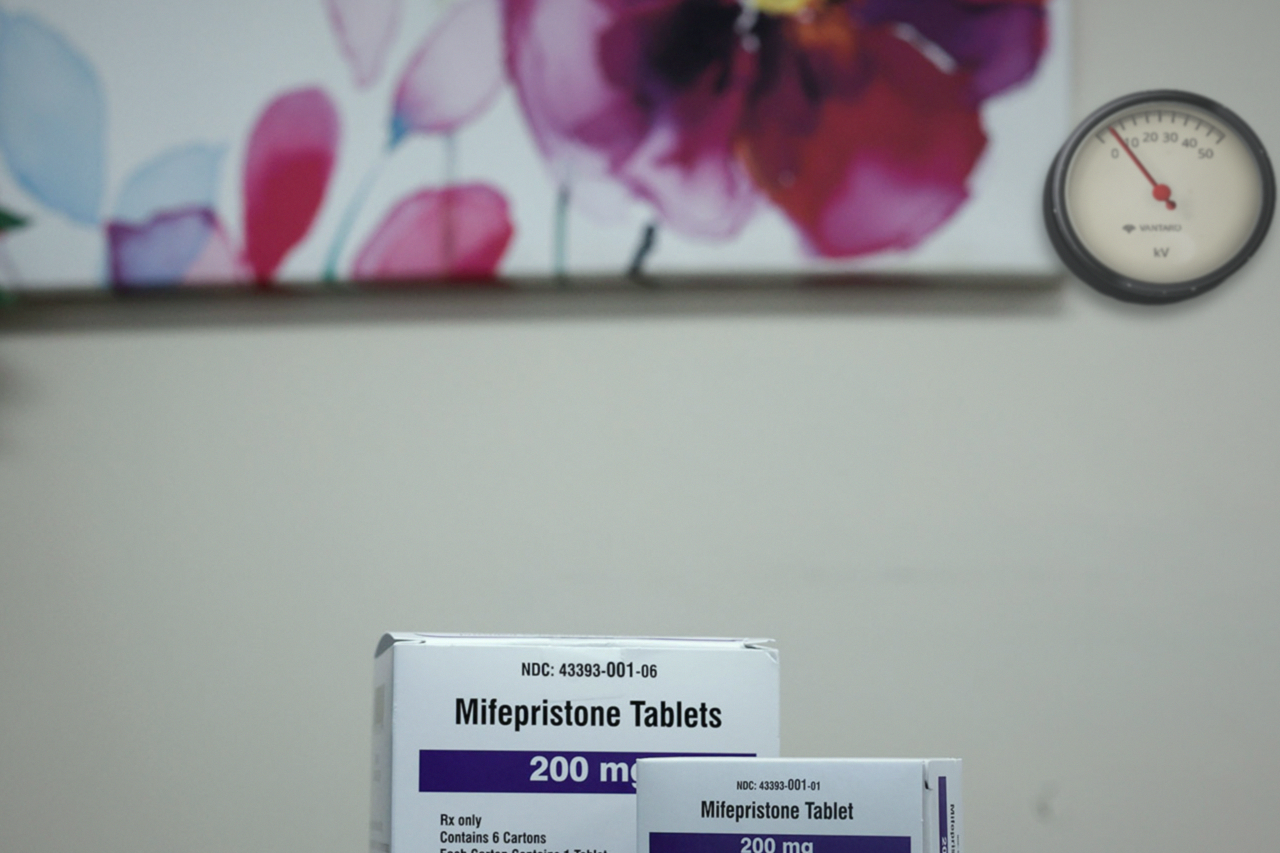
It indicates 5 kV
